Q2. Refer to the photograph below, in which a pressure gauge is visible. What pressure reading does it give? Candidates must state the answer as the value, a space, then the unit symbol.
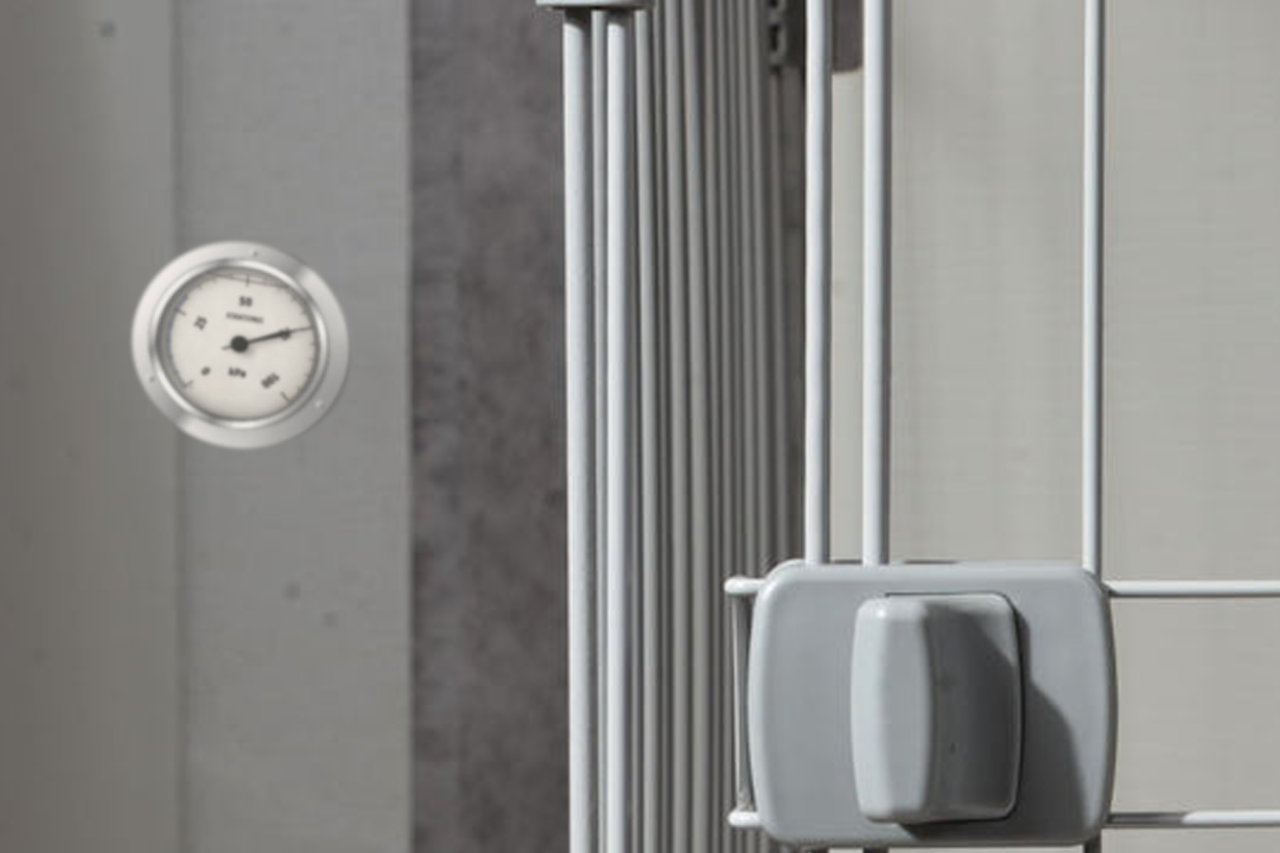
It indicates 75 kPa
